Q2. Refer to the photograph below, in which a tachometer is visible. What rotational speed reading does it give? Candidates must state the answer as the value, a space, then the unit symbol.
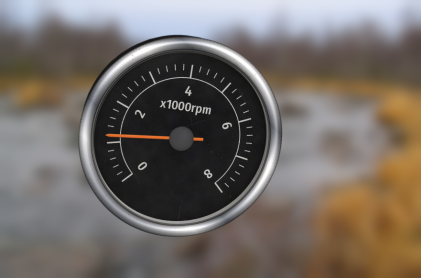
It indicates 1200 rpm
